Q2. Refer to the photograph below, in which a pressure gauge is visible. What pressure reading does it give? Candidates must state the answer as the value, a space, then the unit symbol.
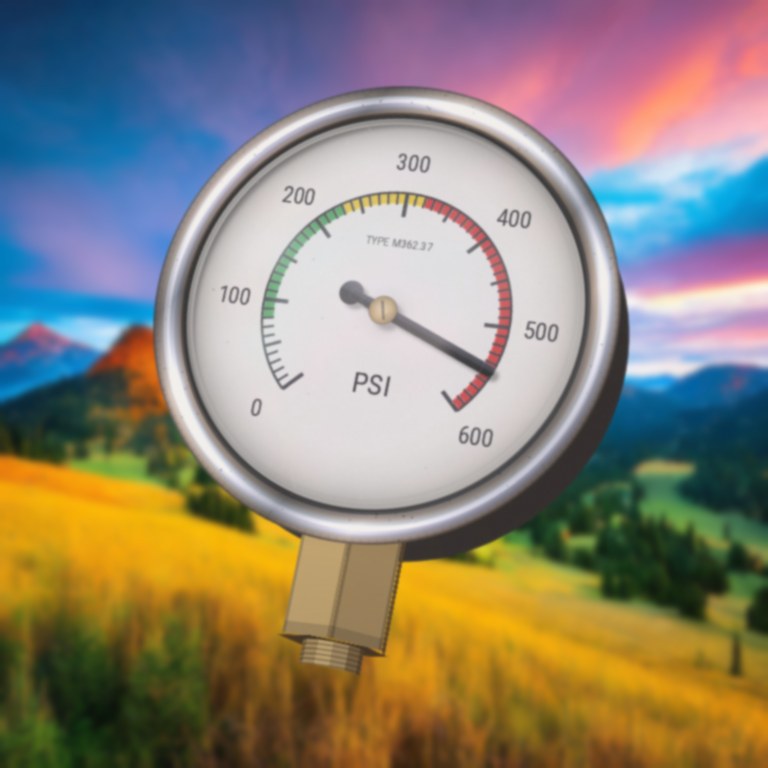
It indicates 550 psi
